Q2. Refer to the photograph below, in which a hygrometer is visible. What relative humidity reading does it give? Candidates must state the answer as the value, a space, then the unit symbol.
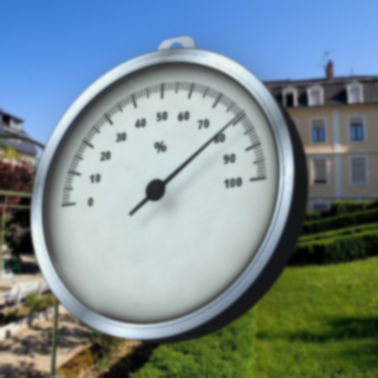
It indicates 80 %
